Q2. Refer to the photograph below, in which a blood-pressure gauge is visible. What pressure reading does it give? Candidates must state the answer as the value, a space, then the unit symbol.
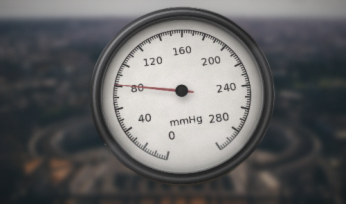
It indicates 80 mmHg
